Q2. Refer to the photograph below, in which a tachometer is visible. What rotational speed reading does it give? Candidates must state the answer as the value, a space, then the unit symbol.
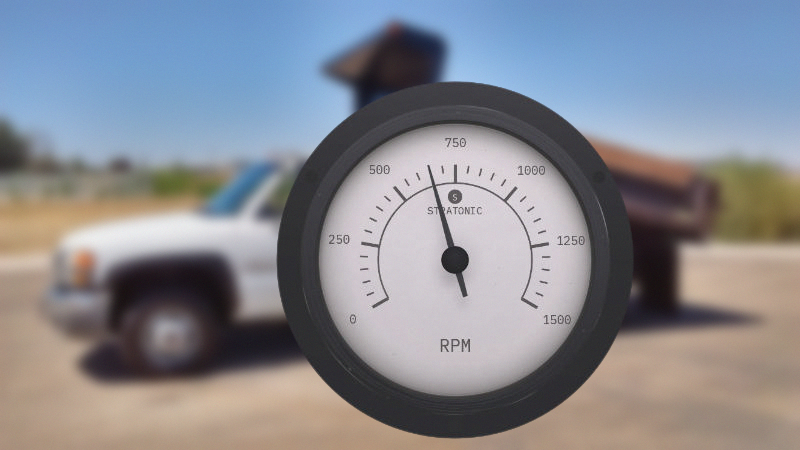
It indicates 650 rpm
